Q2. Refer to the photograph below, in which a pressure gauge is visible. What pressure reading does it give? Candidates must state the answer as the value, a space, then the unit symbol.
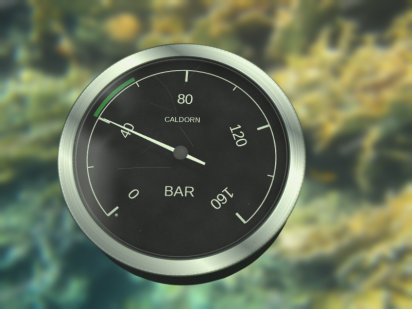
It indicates 40 bar
